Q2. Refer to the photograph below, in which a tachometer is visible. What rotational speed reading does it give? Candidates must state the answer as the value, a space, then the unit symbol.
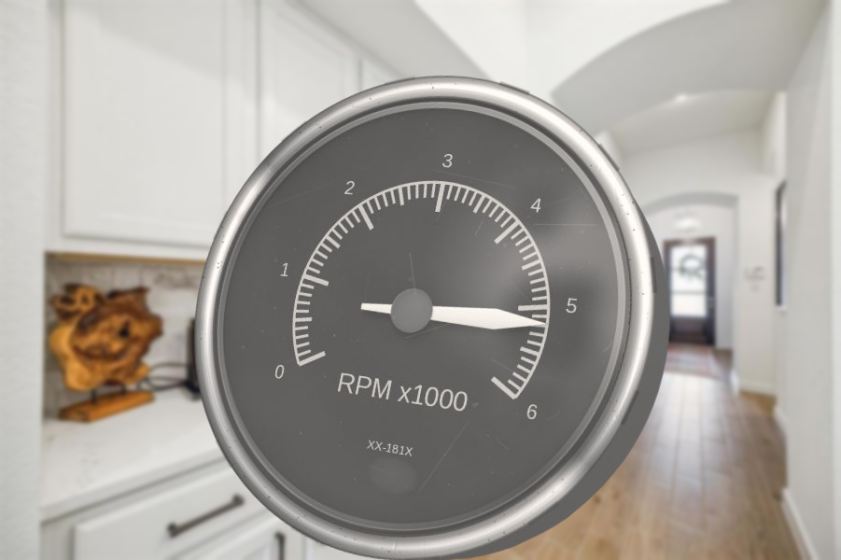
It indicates 5200 rpm
